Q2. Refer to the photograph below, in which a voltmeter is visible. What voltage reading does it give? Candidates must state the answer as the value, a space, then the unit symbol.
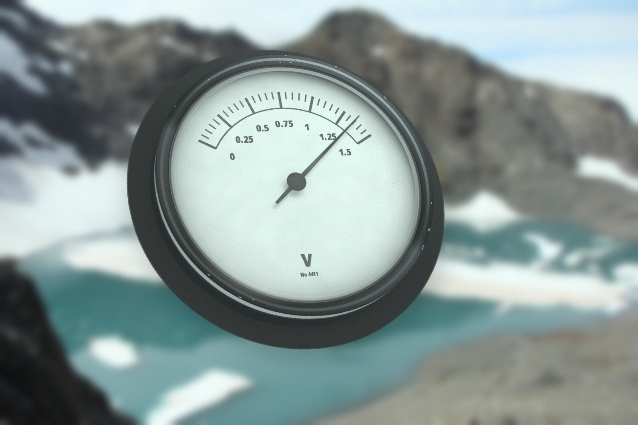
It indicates 1.35 V
